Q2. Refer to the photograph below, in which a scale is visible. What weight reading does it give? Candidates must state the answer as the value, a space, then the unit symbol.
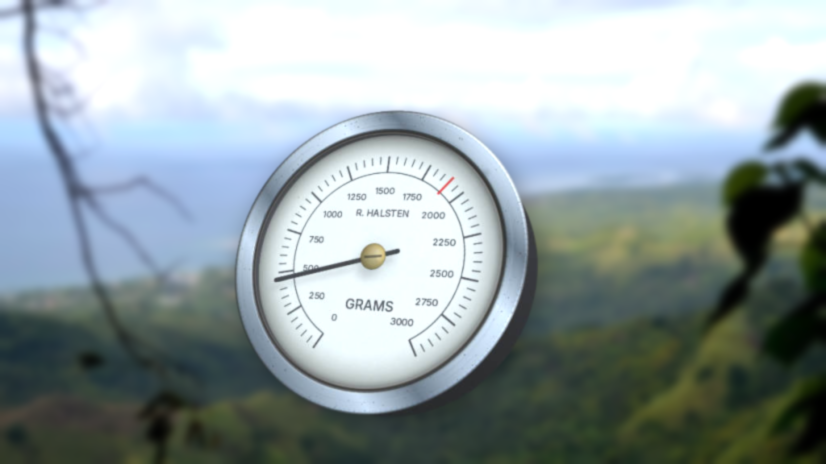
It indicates 450 g
